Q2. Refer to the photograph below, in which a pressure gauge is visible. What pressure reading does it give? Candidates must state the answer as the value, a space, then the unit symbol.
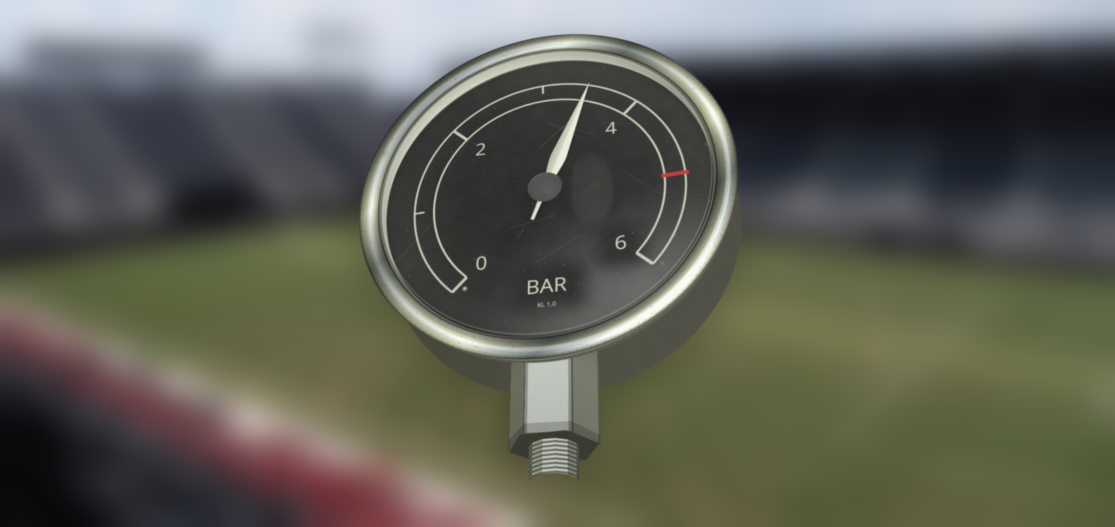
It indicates 3.5 bar
